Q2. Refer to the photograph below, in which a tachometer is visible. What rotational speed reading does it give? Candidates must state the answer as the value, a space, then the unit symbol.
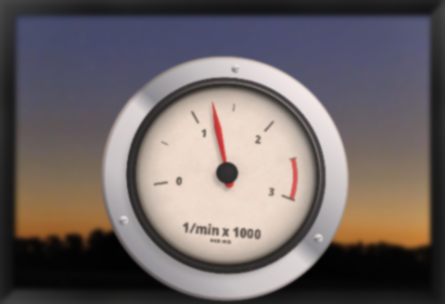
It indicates 1250 rpm
